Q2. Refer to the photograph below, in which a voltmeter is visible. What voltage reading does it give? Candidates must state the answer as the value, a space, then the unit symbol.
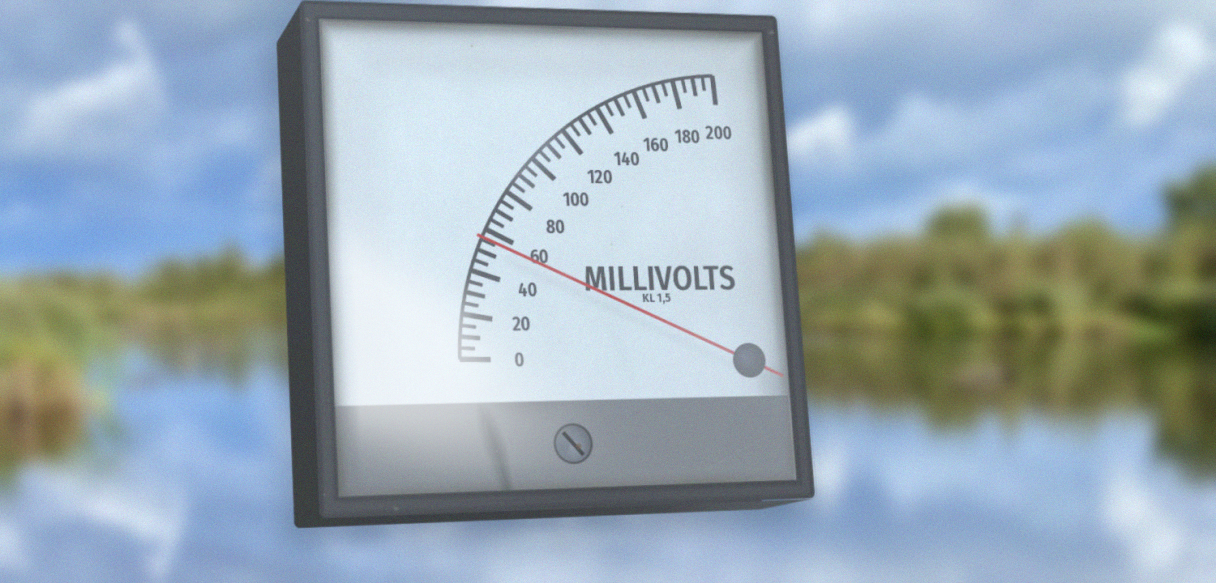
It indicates 55 mV
